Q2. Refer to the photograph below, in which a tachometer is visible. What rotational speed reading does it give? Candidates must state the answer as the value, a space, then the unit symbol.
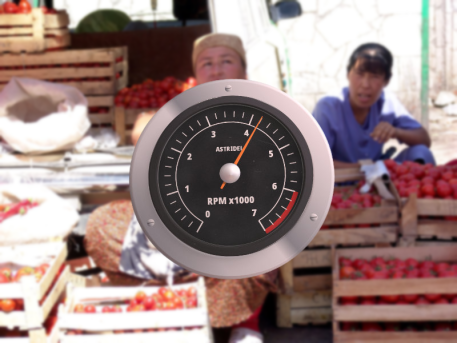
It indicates 4200 rpm
